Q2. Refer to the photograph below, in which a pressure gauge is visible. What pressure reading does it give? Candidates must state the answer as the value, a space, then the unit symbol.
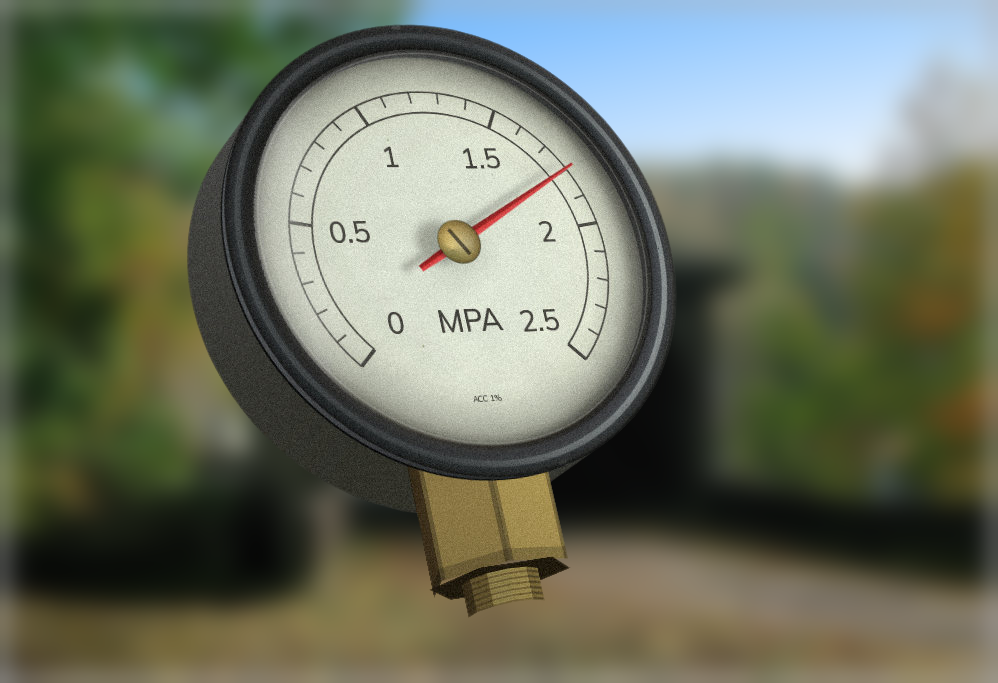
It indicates 1.8 MPa
